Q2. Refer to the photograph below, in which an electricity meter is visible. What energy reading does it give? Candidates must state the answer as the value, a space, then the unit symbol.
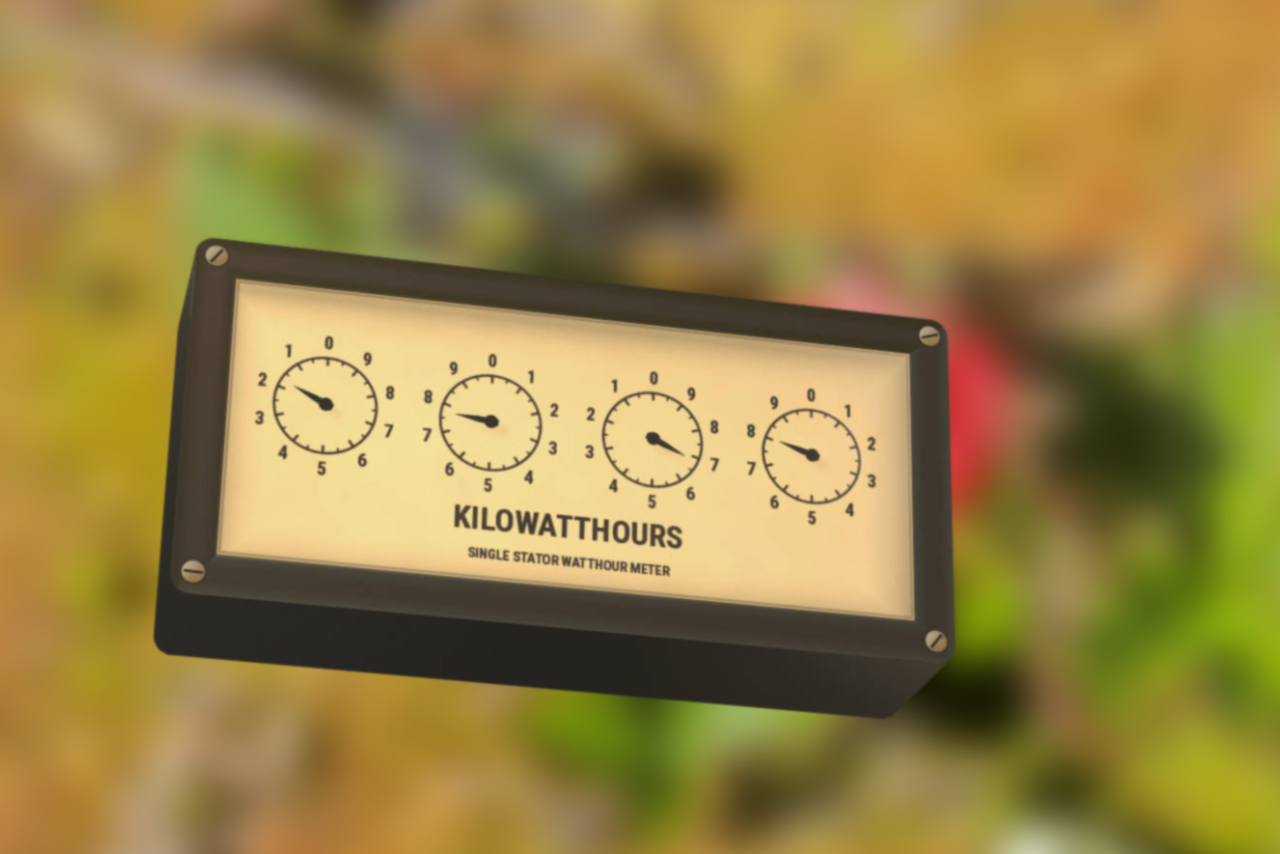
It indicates 1768 kWh
